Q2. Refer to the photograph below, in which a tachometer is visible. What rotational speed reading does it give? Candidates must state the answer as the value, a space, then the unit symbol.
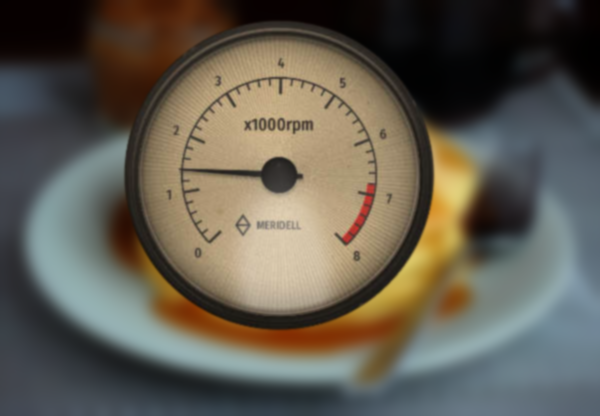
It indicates 1400 rpm
